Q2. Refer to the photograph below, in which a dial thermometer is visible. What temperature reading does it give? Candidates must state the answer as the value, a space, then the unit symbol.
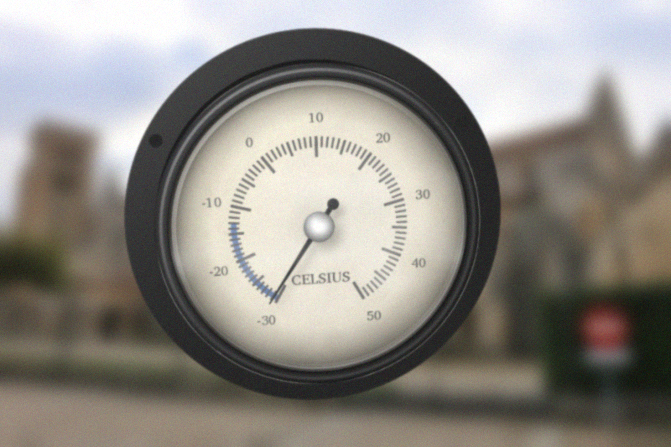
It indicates -29 °C
